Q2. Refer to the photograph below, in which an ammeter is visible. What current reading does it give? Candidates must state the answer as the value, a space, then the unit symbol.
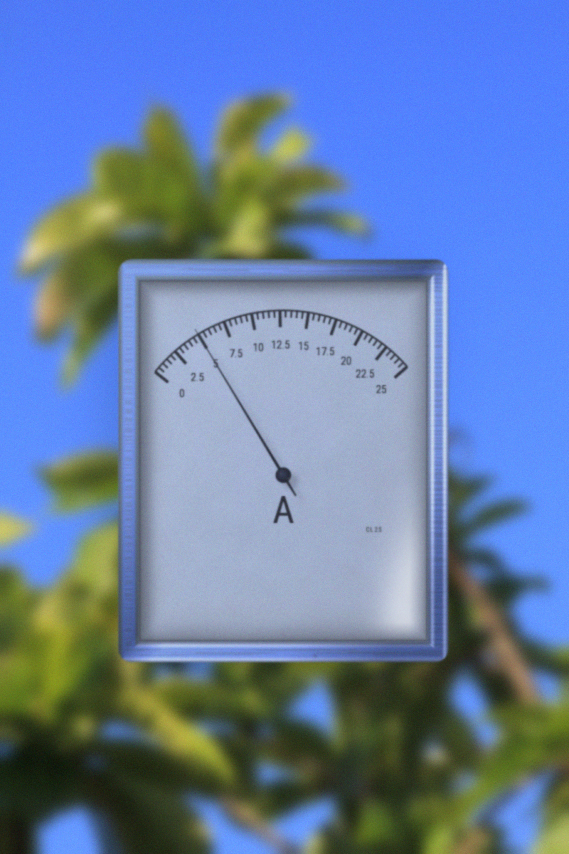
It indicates 5 A
